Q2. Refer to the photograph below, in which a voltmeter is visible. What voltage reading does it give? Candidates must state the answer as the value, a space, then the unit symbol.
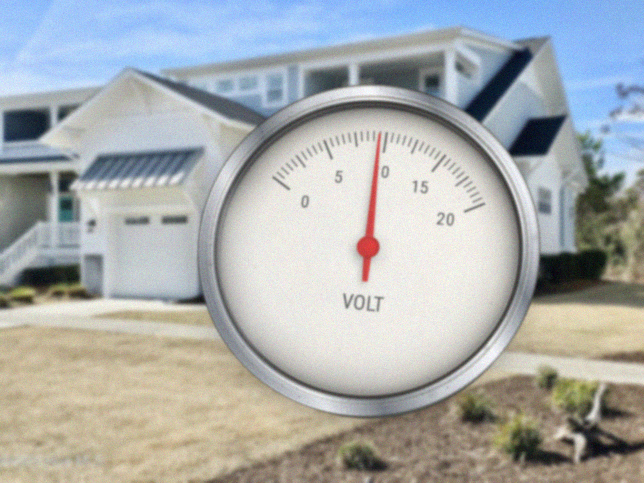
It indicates 9.5 V
